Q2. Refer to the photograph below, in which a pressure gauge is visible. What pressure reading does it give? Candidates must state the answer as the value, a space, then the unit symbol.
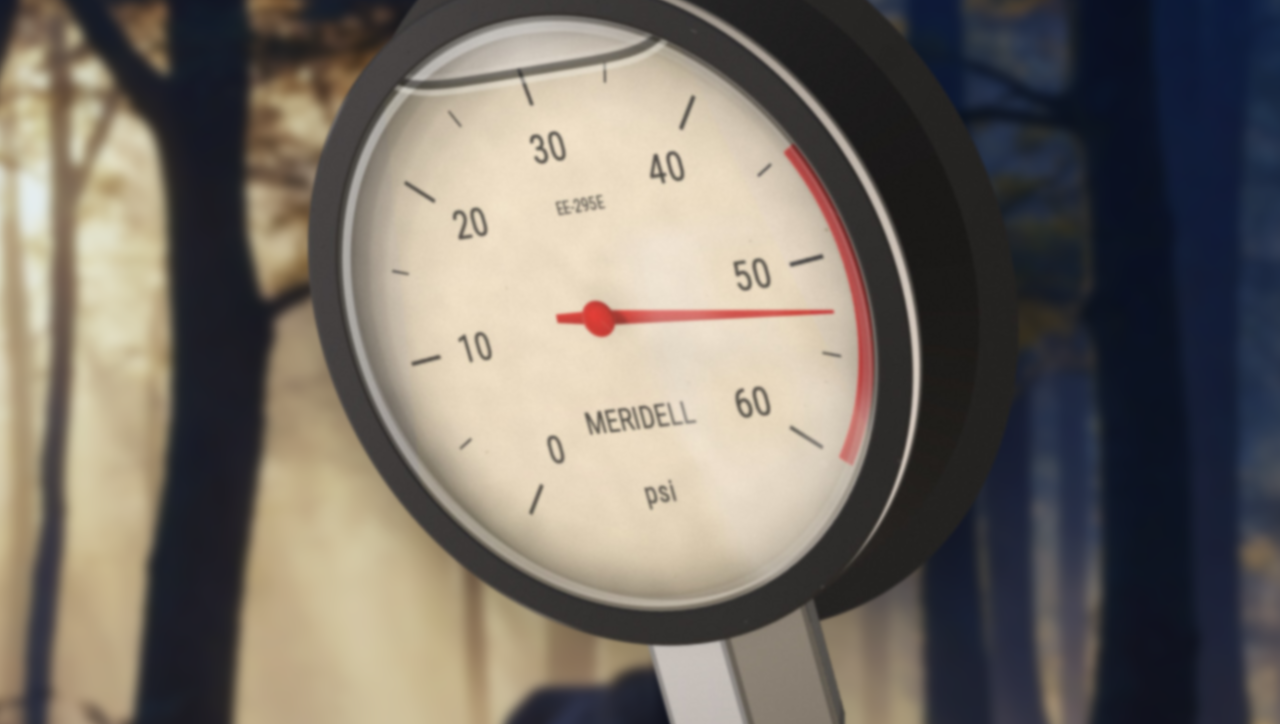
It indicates 52.5 psi
